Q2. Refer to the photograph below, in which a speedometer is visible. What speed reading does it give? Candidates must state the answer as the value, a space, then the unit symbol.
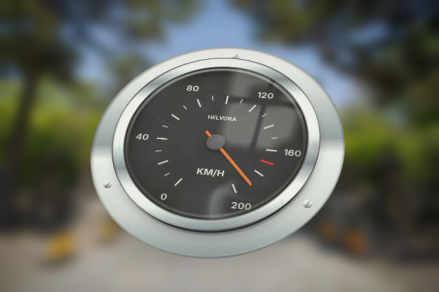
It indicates 190 km/h
